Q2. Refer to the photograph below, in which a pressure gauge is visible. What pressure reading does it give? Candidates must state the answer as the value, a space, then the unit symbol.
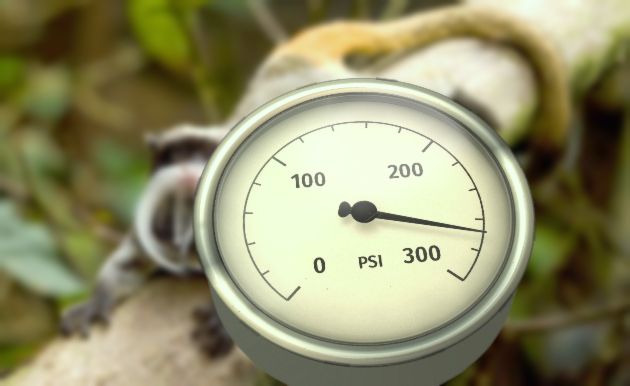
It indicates 270 psi
